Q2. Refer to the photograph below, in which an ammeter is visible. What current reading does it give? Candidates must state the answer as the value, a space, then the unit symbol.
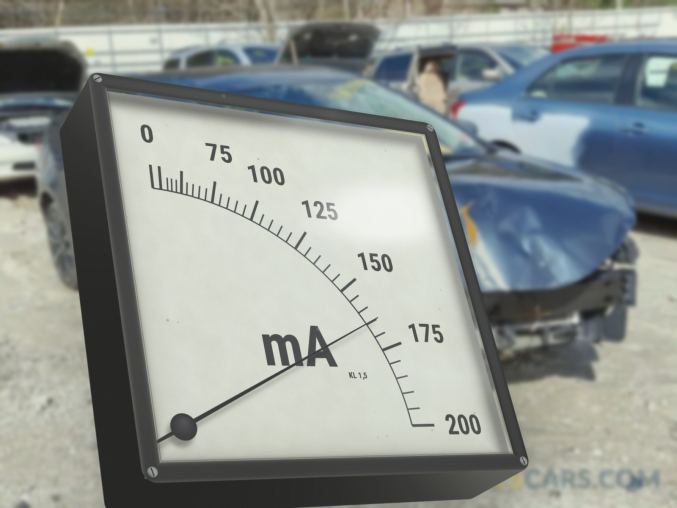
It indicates 165 mA
